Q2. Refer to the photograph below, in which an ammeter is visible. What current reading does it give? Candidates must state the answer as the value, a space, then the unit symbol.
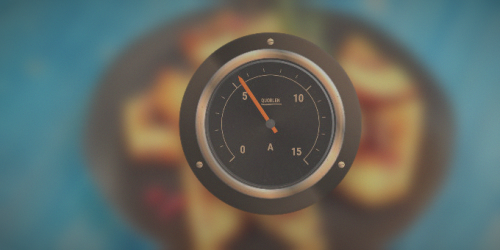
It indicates 5.5 A
